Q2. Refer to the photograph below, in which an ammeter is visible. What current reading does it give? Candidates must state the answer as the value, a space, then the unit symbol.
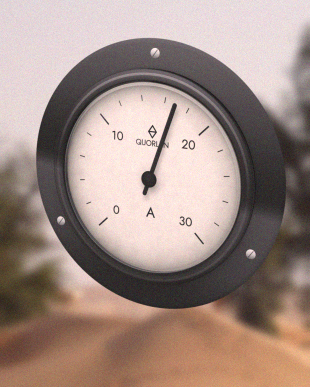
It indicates 17 A
